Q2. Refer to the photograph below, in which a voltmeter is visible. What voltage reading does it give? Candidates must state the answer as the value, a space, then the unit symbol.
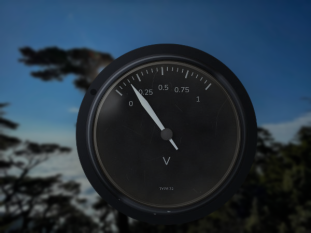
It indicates 0.15 V
